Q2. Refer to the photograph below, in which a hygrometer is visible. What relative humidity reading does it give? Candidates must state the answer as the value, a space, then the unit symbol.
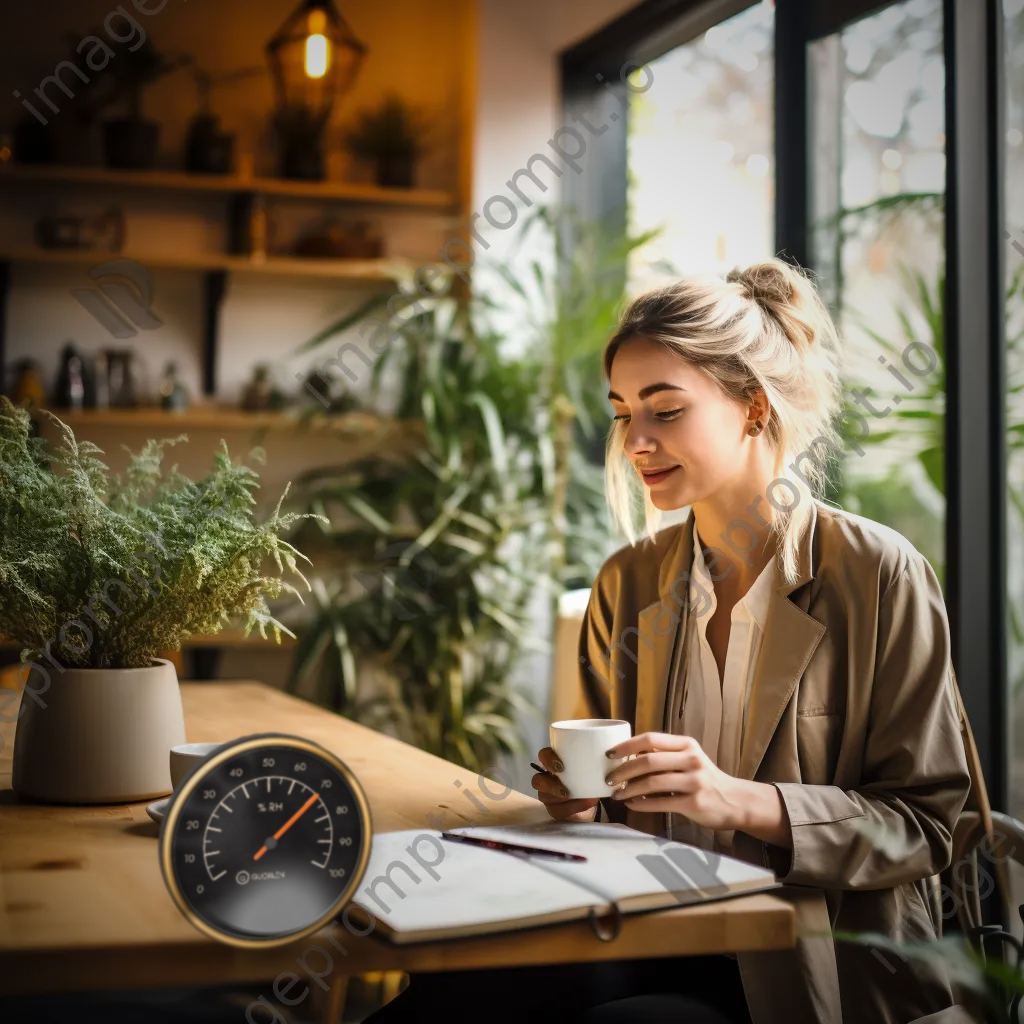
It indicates 70 %
